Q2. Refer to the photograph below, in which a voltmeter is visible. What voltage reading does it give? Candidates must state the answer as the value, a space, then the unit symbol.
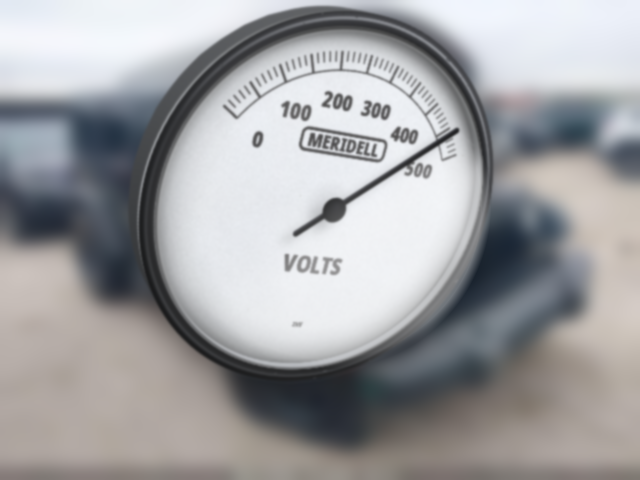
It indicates 450 V
